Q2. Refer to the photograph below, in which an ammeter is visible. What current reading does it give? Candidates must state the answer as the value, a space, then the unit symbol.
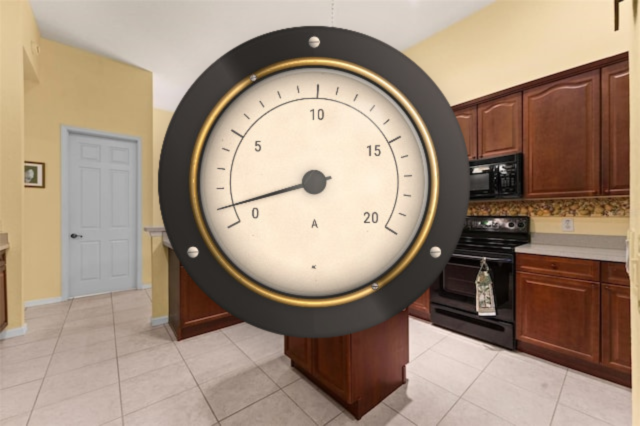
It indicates 1 A
